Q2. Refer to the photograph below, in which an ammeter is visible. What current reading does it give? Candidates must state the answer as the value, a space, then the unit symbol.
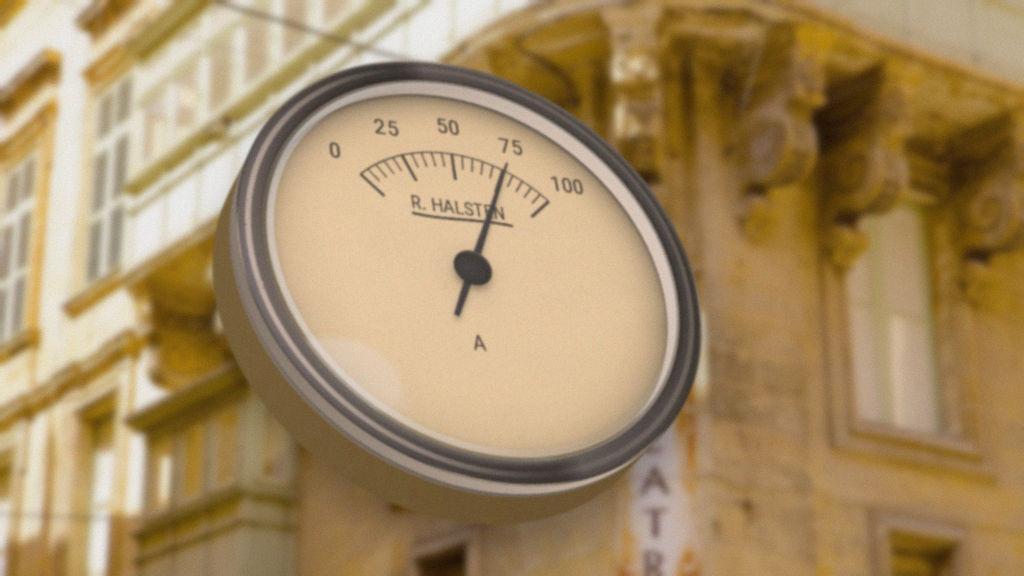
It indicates 75 A
